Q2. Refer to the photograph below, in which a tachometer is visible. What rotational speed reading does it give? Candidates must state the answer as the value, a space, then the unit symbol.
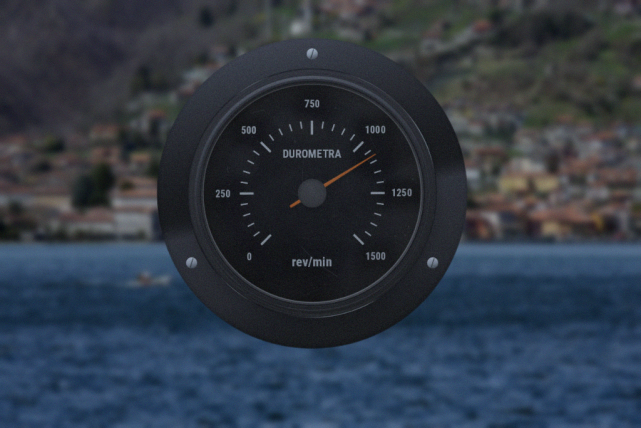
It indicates 1075 rpm
